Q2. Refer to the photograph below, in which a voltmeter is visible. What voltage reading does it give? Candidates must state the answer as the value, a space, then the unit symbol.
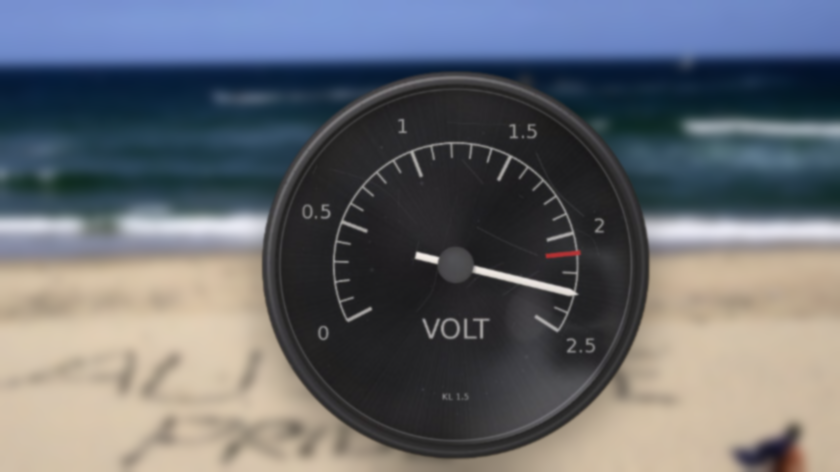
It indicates 2.3 V
